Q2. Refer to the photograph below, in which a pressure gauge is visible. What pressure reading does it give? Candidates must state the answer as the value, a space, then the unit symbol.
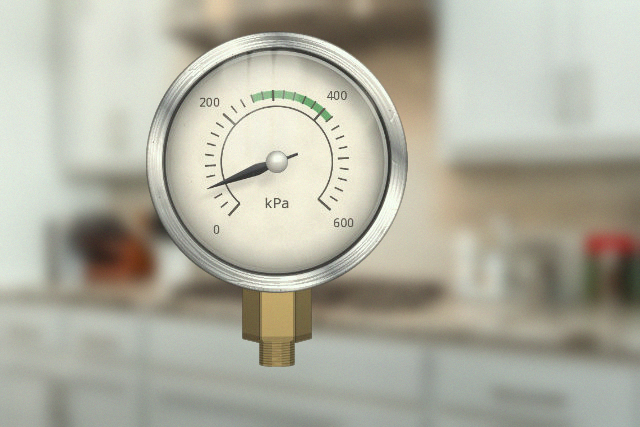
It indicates 60 kPa
